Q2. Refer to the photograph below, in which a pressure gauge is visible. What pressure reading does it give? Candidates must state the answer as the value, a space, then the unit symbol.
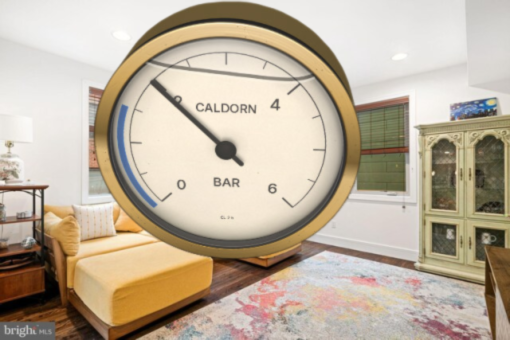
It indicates 2 bar
